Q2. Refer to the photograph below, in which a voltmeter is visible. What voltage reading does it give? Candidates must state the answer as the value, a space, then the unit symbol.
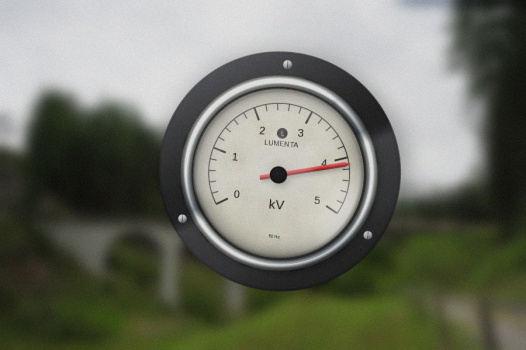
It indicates 4.1 kV
